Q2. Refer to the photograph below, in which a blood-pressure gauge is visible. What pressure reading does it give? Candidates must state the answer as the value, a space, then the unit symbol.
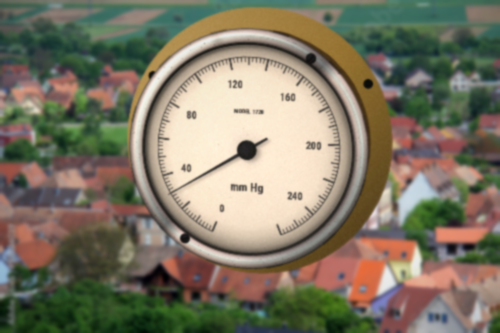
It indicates 30 mmHg
